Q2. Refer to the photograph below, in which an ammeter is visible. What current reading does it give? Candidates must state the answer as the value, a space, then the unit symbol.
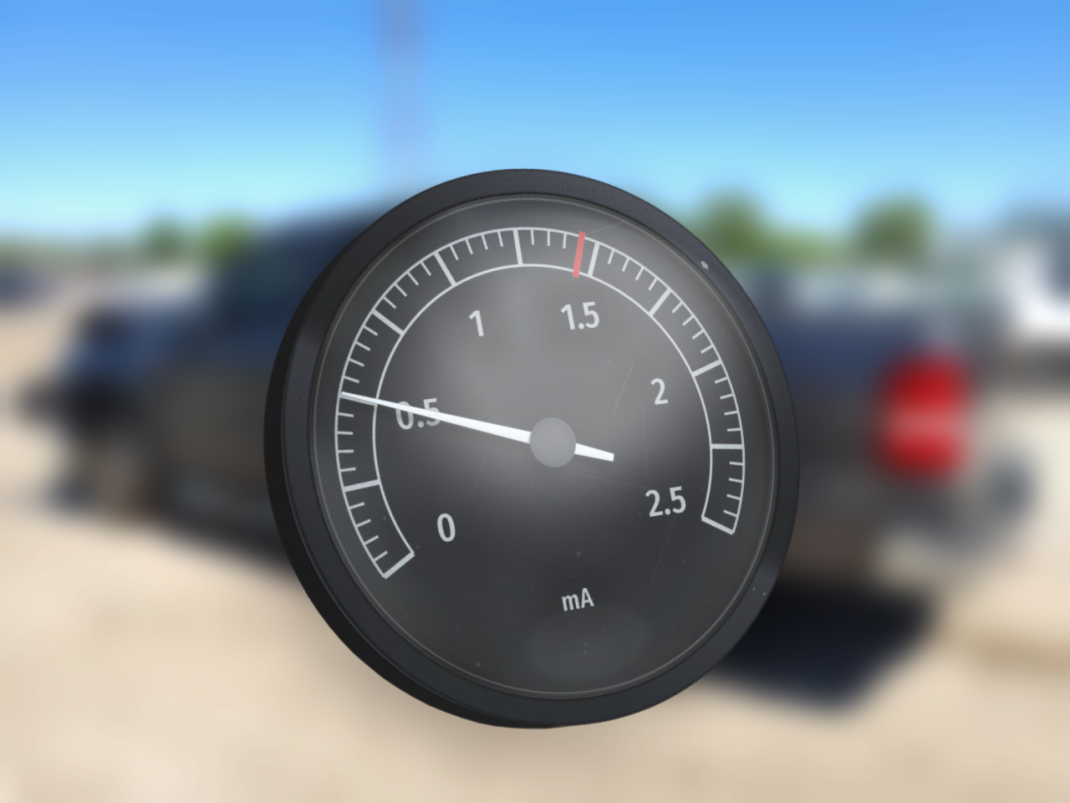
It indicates 0.5 mA
